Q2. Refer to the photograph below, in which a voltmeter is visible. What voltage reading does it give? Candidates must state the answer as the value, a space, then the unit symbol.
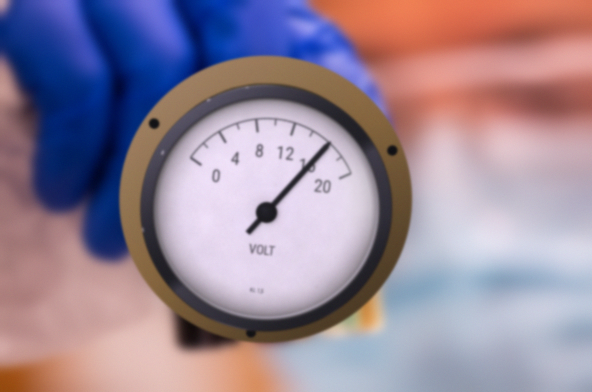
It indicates 16 V
